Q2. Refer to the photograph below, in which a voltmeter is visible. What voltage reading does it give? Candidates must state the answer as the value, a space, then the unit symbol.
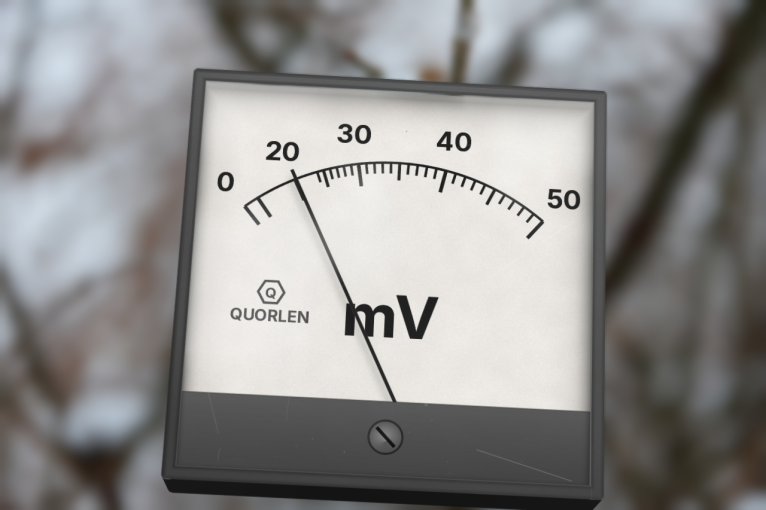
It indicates 20 mV
